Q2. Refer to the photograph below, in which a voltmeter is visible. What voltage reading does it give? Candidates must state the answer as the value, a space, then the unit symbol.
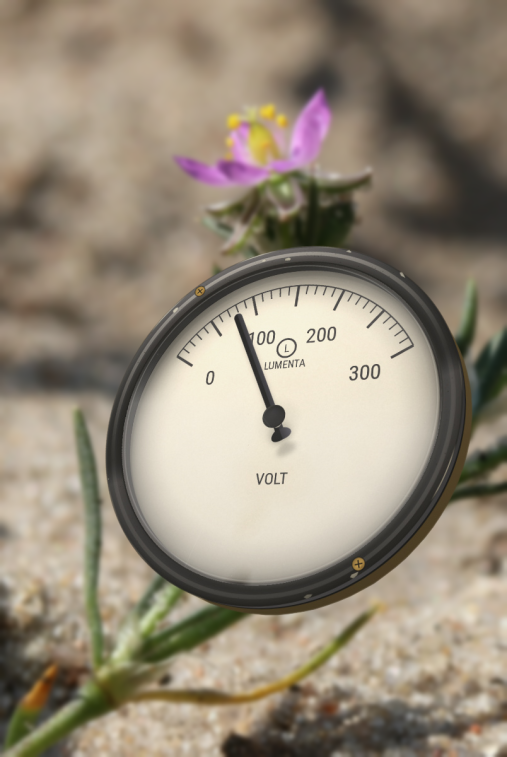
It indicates 80 V
